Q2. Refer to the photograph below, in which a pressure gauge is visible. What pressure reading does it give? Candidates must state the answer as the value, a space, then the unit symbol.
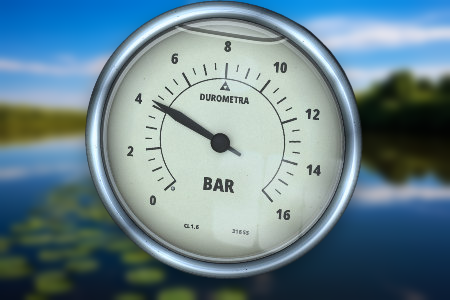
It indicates 4.25 bar
